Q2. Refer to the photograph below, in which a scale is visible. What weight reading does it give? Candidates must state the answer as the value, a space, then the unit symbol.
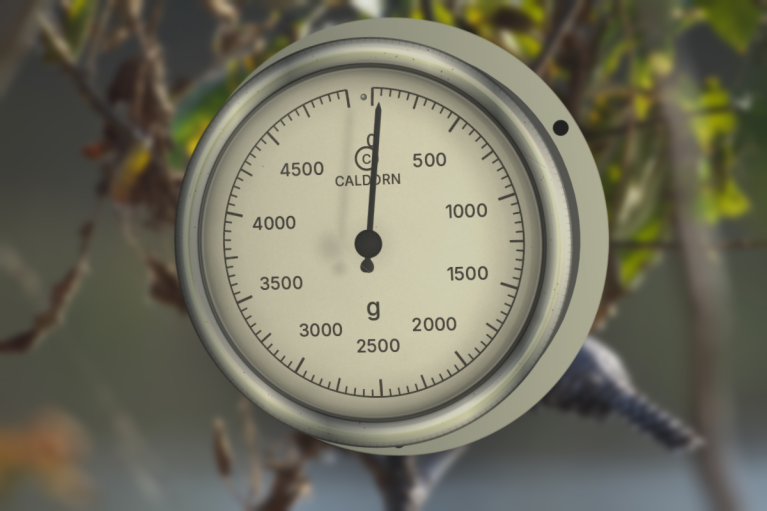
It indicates 50 g
